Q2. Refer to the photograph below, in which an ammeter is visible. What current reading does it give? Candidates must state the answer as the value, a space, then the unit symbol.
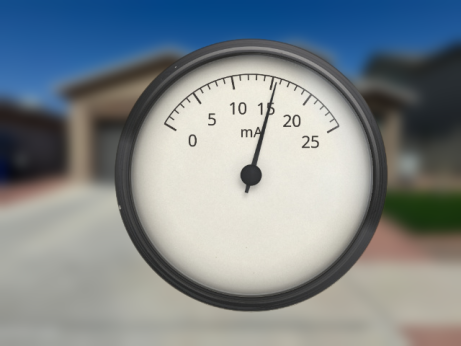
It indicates 15.5 mA
